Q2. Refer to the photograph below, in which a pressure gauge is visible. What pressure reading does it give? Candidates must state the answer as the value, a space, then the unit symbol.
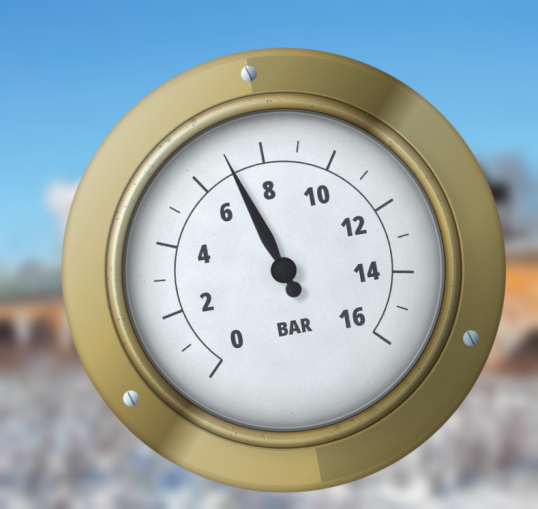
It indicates 7 bar
